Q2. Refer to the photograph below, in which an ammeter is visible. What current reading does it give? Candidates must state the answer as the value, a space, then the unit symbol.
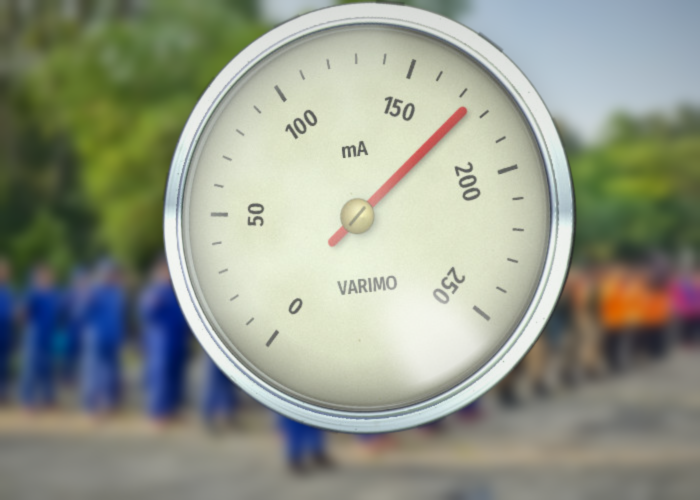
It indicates 175 mA
